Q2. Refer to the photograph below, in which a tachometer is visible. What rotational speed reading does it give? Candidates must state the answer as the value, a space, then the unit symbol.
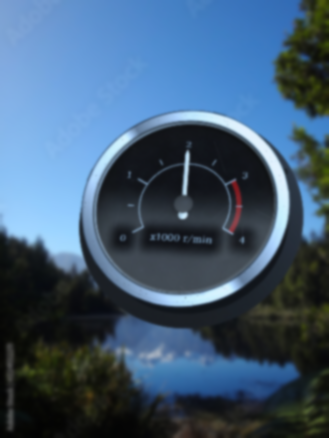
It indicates 2000 rpm
